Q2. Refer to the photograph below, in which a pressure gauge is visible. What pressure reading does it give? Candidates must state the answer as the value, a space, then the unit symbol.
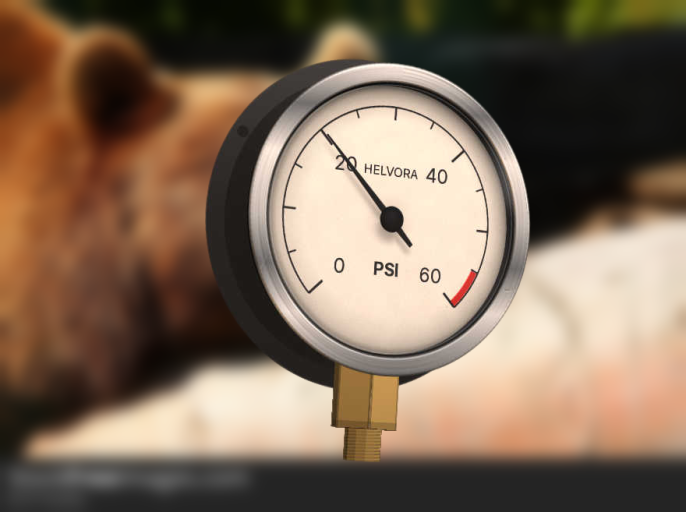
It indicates 20 psi
